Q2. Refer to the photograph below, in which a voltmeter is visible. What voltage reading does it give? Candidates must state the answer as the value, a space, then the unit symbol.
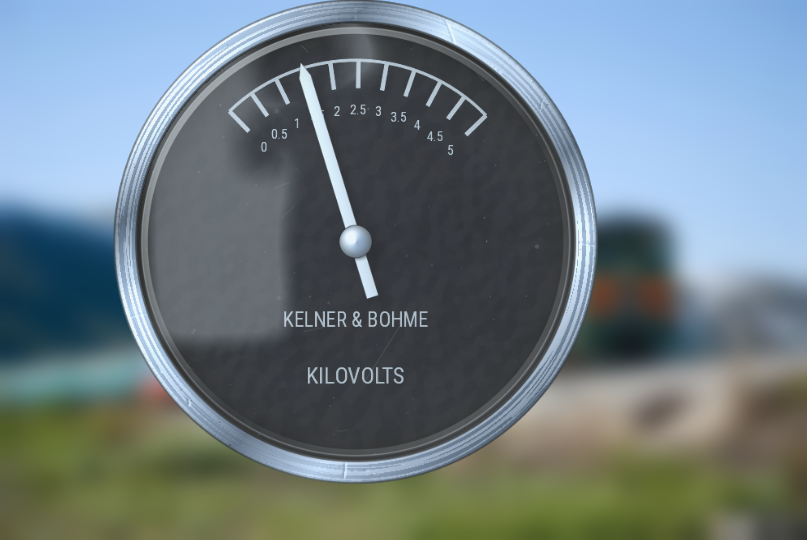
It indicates 1.5 kV
